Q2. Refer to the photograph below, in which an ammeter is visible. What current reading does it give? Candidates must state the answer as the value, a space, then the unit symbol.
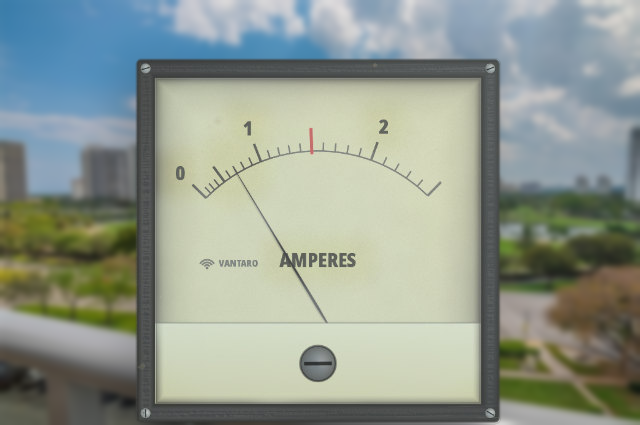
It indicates 0.7 A
